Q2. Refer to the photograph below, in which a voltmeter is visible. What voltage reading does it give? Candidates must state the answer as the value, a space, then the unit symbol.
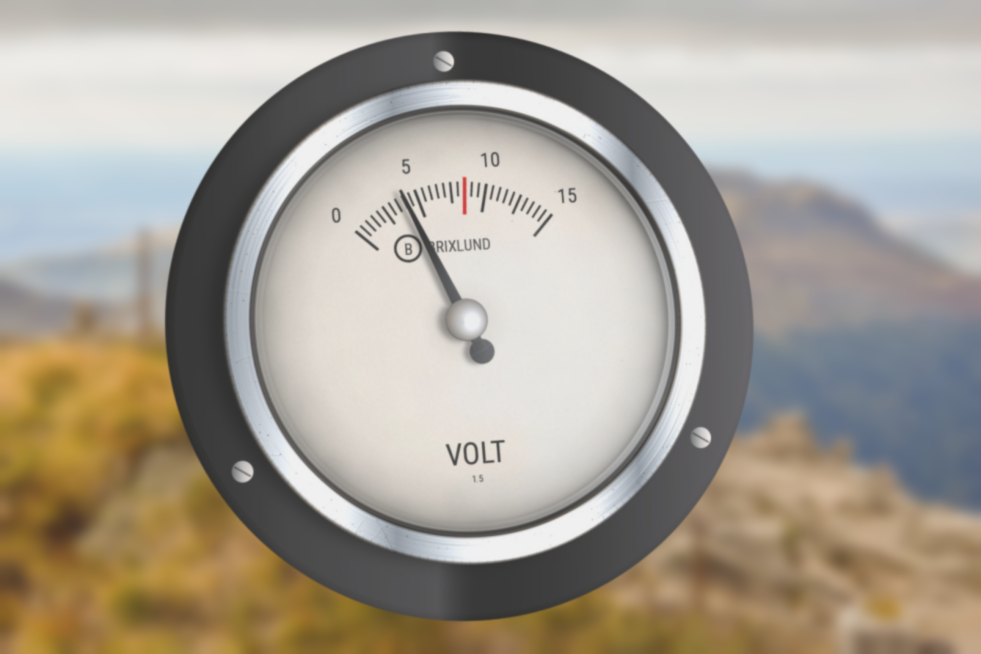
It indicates 4 V
